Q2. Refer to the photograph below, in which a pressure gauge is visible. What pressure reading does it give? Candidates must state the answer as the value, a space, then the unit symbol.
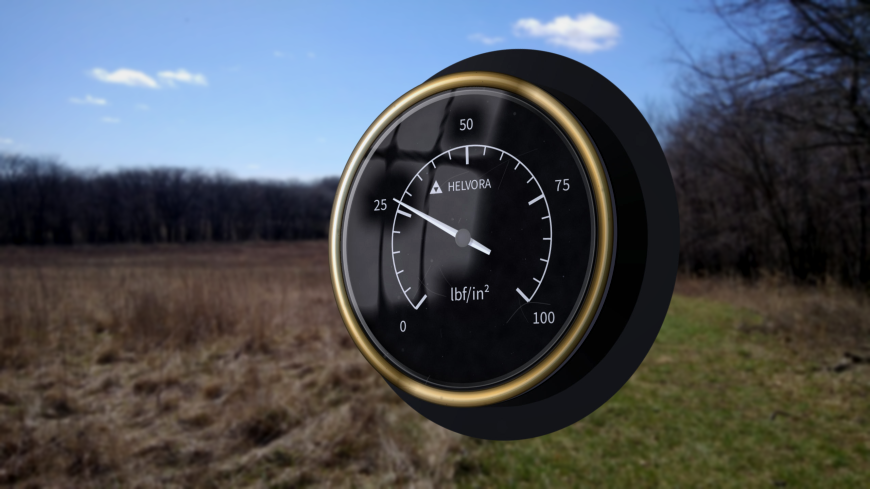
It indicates 27.5 psi
